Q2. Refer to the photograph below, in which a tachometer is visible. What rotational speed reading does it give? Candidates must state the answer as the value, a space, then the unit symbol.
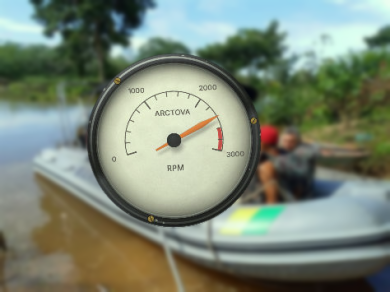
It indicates 2400 rpm
